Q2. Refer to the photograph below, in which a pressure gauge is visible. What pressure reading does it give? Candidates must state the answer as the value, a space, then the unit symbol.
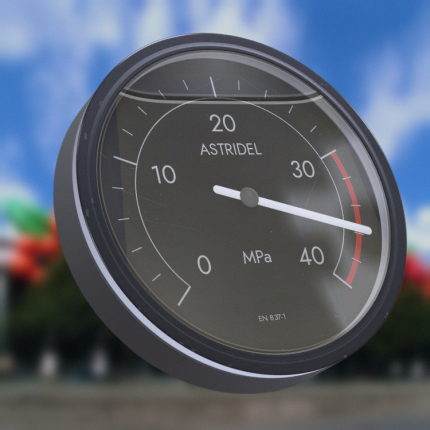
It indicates 36 MPa
